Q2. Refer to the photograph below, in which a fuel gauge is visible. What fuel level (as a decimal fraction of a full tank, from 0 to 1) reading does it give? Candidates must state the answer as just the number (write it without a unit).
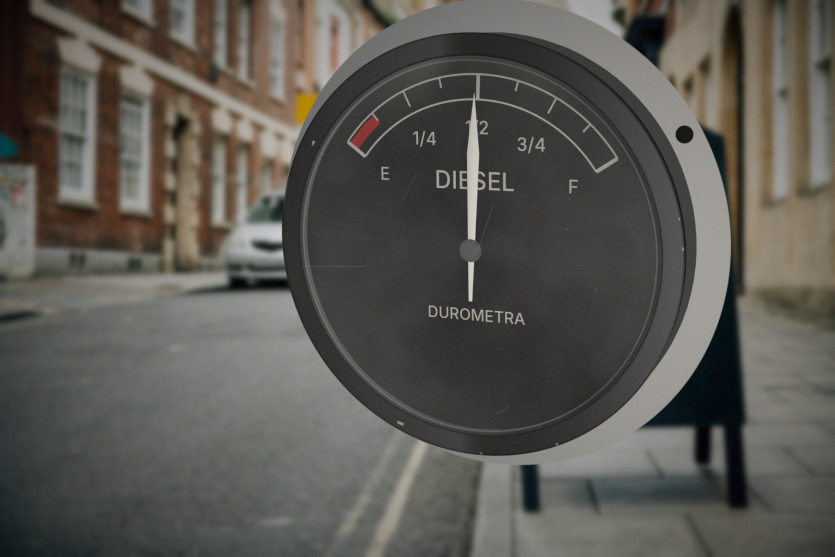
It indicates 0.5
